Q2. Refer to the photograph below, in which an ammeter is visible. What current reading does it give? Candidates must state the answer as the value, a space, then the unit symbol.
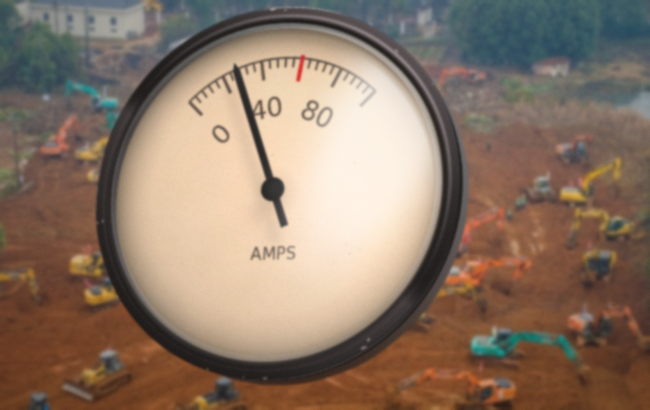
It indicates 28 A
